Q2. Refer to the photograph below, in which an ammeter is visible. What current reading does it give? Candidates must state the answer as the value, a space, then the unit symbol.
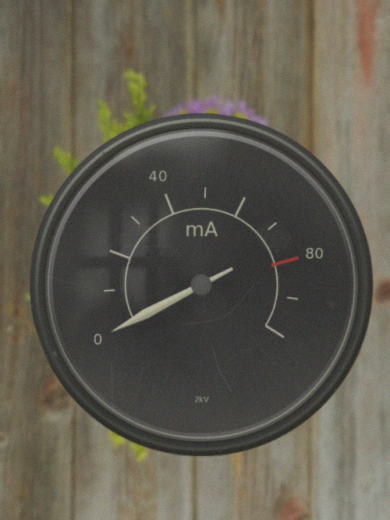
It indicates 0 mA
